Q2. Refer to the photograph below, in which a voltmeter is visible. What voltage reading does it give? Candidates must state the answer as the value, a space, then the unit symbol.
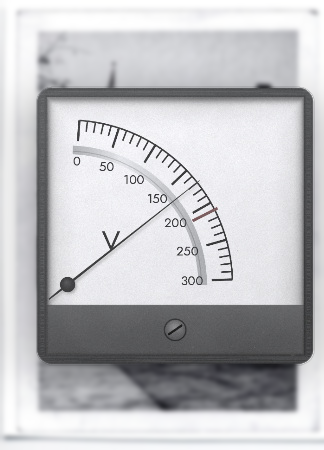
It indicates 170 V
